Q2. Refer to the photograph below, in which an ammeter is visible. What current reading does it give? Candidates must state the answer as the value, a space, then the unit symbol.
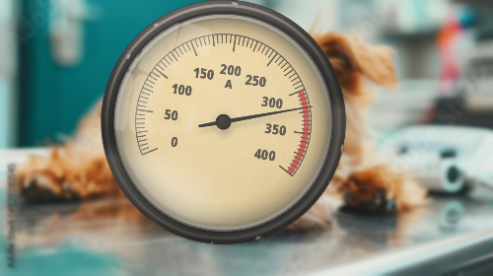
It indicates 320 A
